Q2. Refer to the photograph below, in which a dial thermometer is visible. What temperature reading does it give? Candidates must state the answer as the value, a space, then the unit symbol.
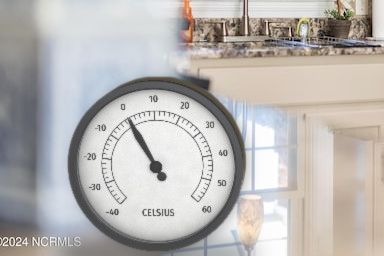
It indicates 0 °C
